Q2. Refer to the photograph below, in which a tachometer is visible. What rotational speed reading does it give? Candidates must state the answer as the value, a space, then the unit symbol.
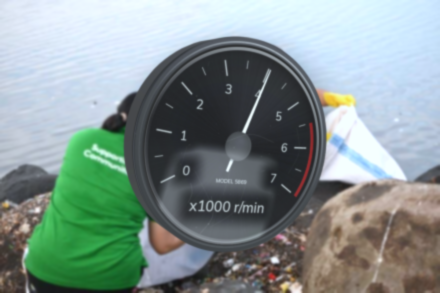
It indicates 4000 rpm
